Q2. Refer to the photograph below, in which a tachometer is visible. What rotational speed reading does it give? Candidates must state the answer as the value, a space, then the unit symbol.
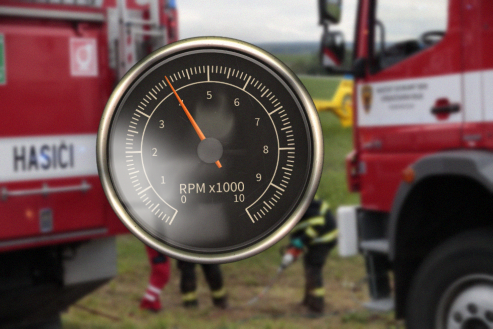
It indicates 4000 rpm
